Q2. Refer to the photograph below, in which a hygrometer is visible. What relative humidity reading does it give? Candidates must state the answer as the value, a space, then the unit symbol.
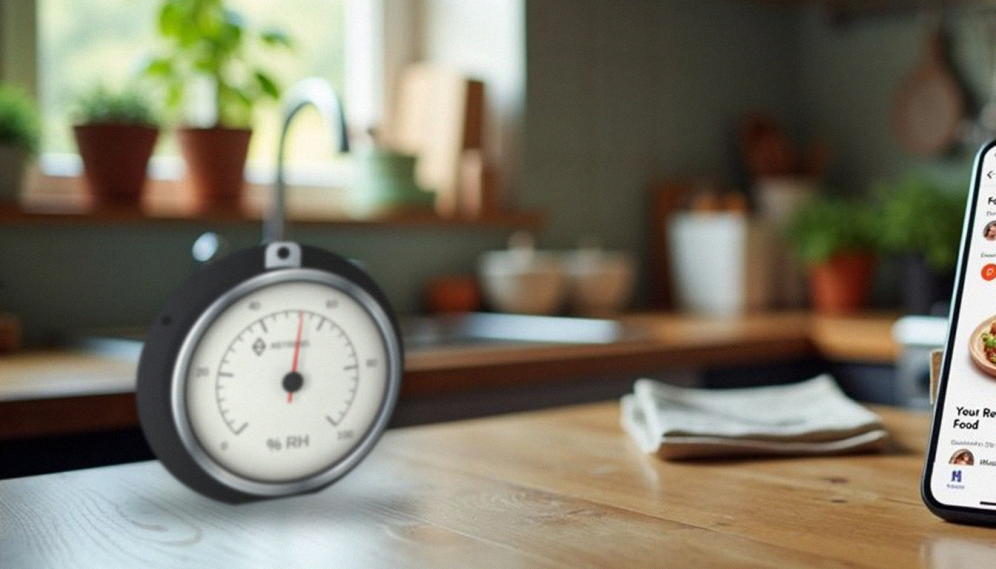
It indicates 52 %
